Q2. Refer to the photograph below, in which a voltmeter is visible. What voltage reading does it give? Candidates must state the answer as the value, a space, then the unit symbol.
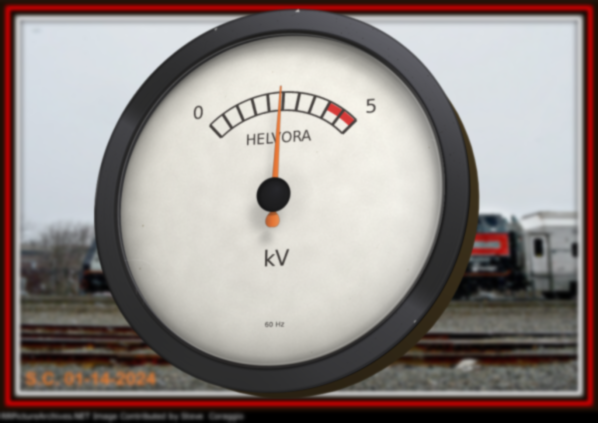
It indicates 2.5 kV
